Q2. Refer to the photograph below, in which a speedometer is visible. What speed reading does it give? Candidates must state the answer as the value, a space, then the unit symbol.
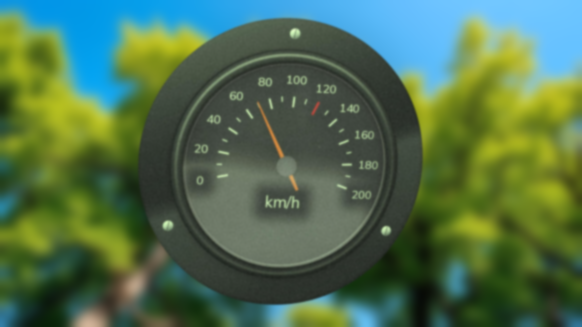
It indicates 70 km/h
